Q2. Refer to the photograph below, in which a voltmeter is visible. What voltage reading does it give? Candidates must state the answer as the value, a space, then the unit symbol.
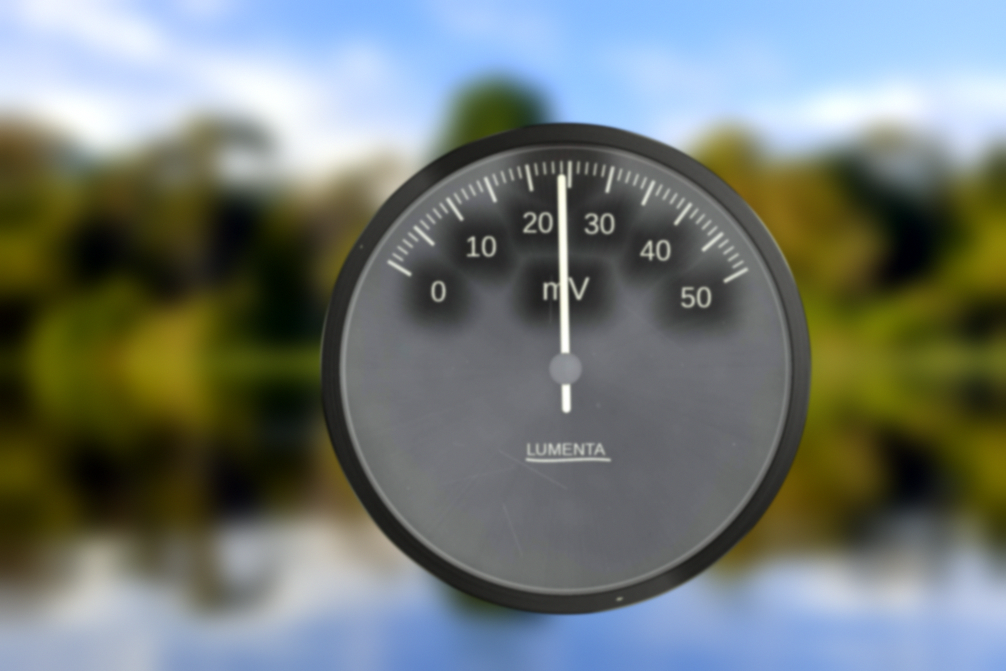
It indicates 24 mV
